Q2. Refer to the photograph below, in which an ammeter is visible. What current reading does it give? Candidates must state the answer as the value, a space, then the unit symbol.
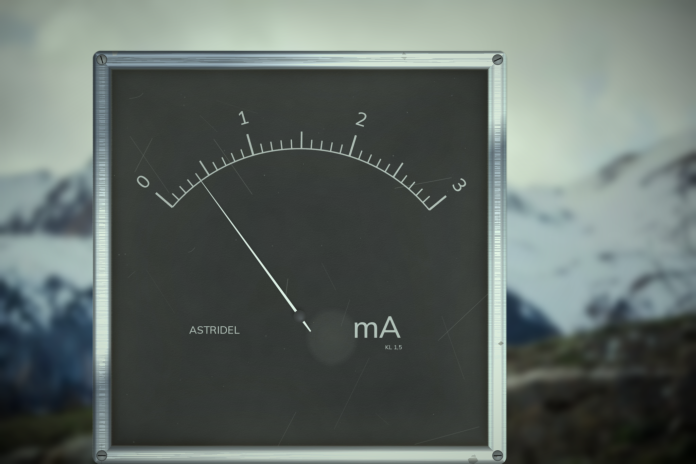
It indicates 0.4 mA
